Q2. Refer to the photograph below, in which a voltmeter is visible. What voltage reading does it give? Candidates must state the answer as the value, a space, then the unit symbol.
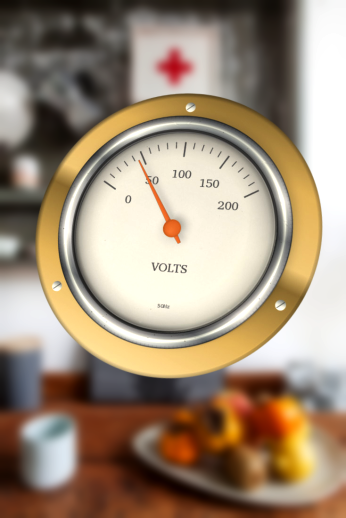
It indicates 45 V
